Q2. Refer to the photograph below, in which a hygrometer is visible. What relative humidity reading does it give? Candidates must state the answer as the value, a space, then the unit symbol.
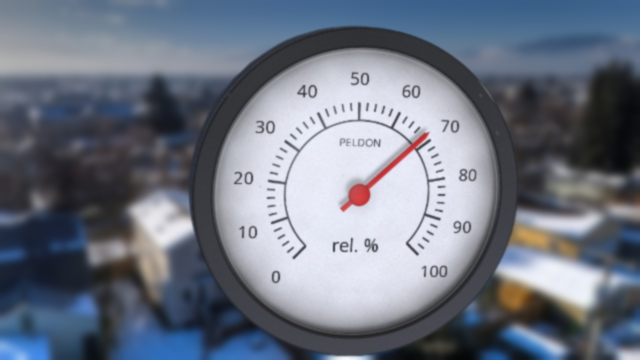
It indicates 68 %
